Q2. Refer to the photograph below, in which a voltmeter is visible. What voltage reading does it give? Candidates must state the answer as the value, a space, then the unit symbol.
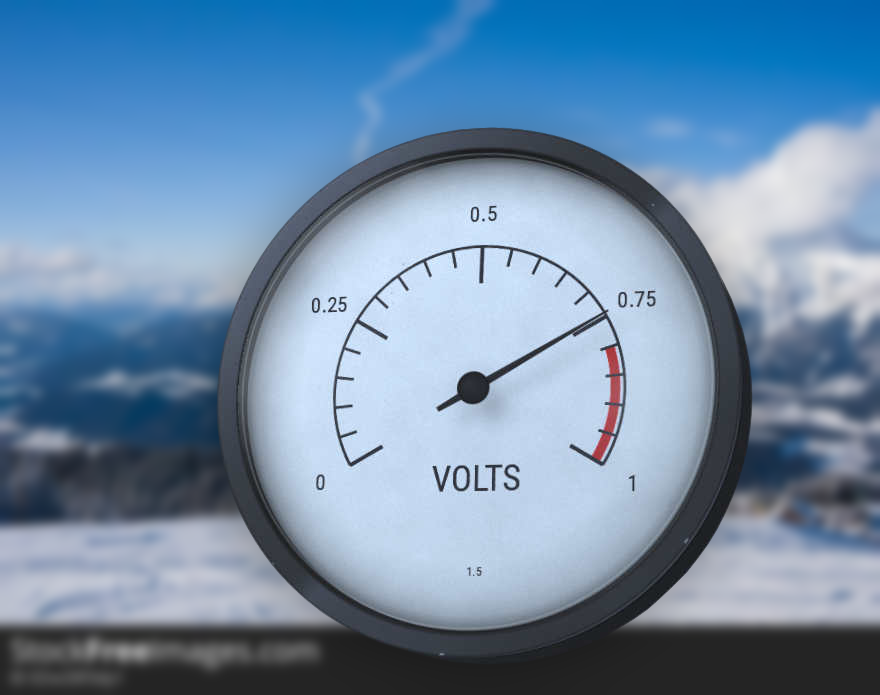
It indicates 0.75 V
